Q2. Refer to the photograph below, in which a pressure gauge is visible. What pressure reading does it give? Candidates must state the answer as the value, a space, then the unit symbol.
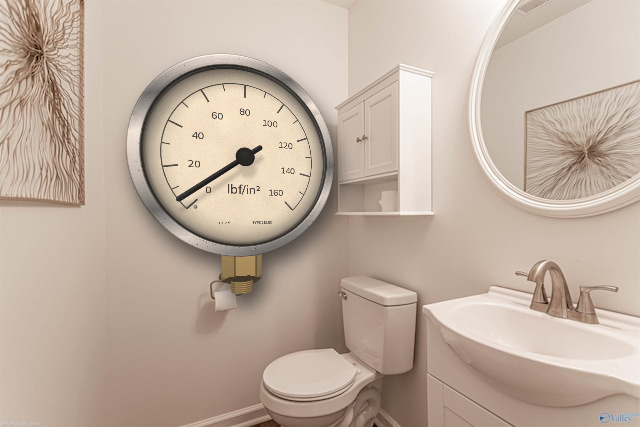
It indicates 5 psi
